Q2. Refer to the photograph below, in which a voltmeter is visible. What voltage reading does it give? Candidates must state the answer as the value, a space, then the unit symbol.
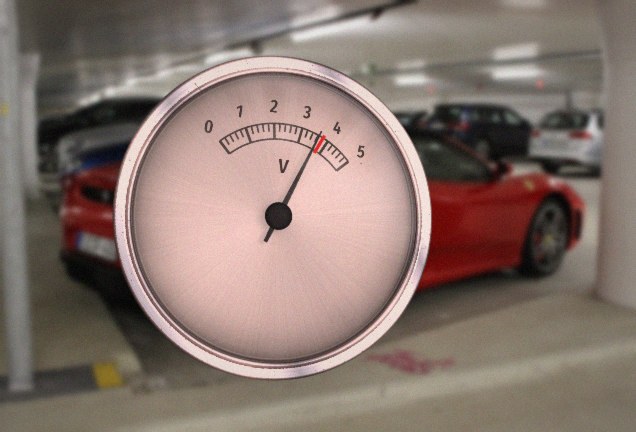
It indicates 3.6 V
